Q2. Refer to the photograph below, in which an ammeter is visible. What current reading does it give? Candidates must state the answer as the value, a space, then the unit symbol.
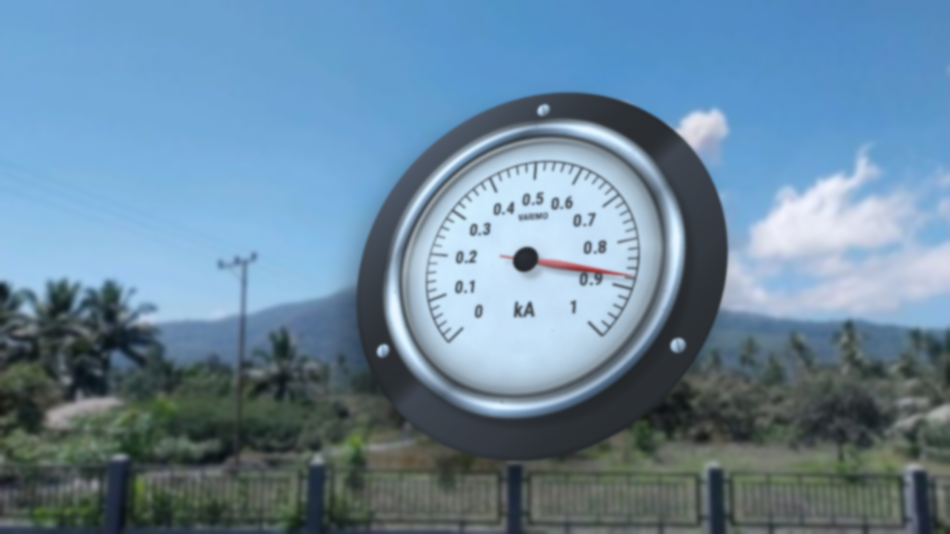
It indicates 0.88 kA
